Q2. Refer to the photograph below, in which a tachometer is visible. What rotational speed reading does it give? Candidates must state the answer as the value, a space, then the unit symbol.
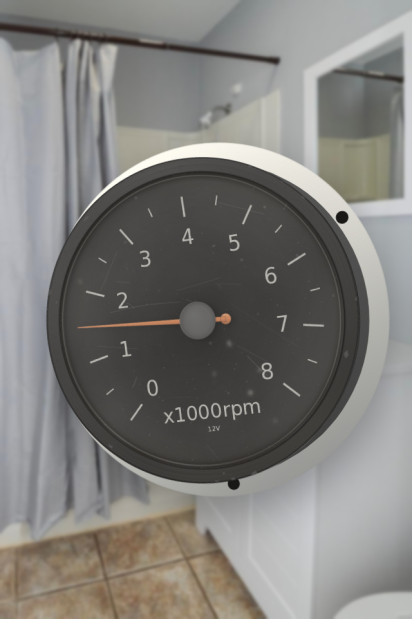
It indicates 1500 rpm
